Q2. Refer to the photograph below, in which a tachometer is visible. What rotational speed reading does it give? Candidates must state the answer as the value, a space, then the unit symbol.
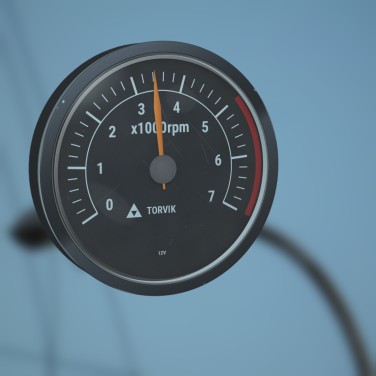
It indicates 3400 rpm
